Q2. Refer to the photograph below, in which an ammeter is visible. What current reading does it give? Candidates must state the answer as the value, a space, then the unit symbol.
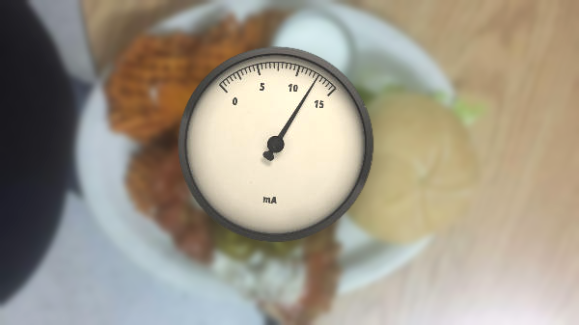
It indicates 12.5 mA
